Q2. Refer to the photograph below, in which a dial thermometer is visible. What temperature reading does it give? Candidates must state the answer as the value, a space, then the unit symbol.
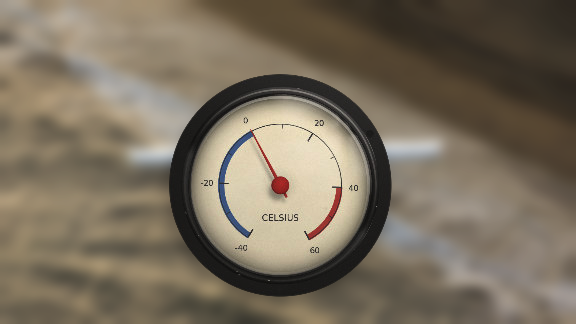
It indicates 0 °C
